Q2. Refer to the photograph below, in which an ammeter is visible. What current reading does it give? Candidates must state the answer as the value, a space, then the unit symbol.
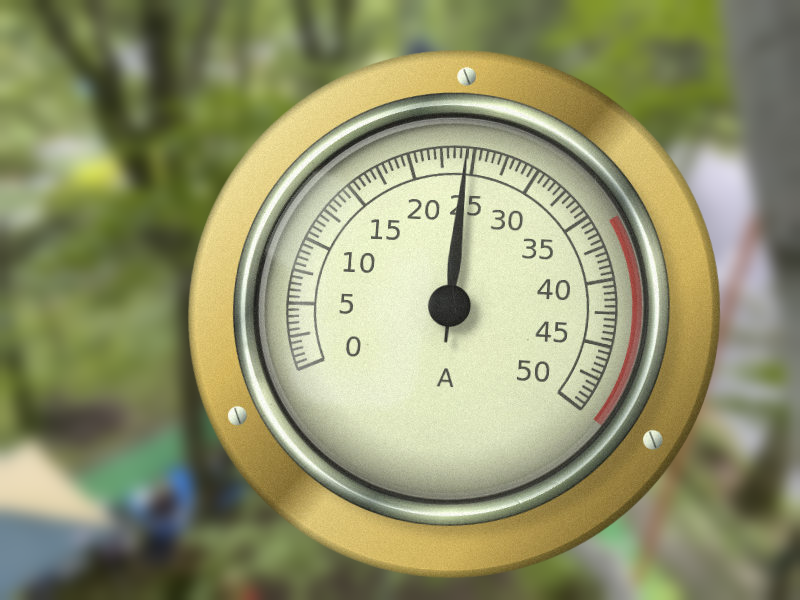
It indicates 24.5 A
